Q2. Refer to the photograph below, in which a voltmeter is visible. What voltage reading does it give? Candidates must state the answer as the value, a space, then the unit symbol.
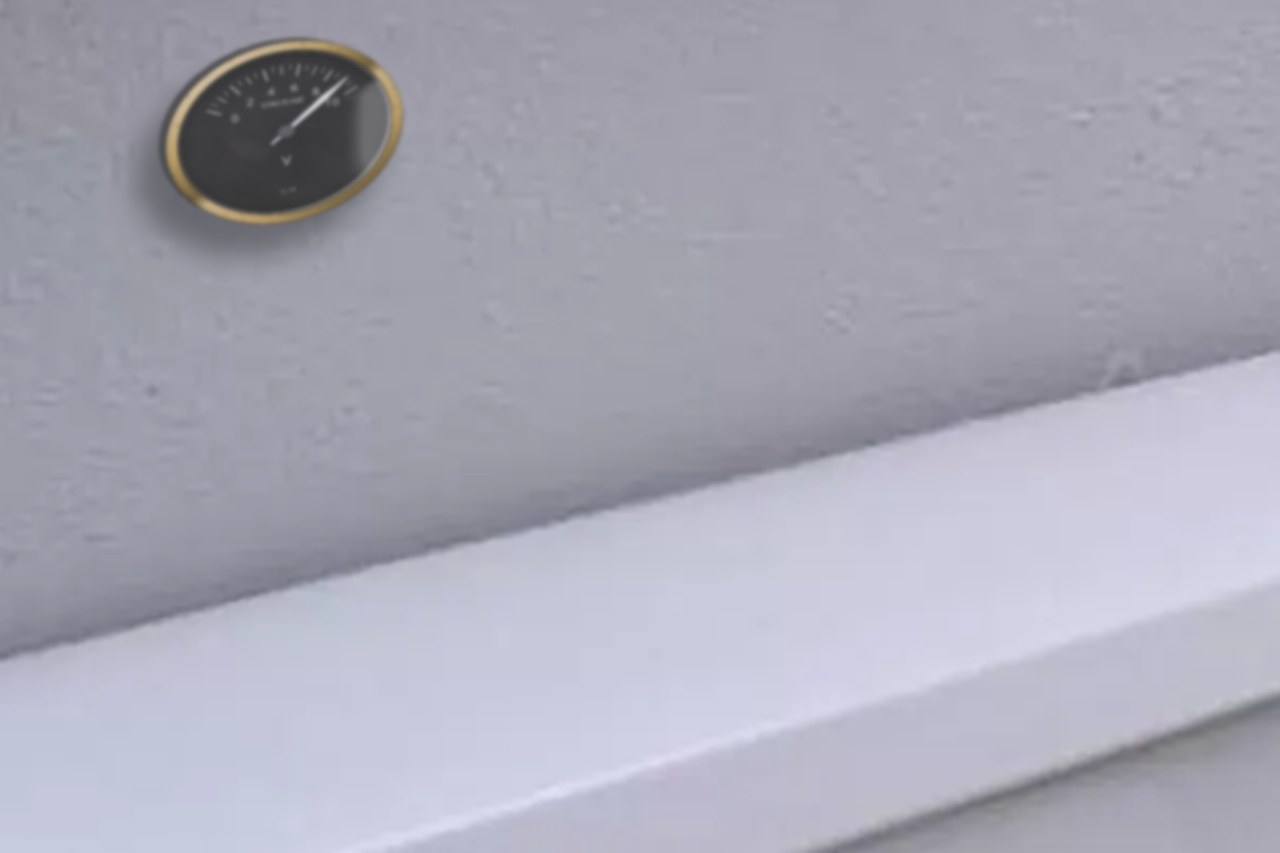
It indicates 9 V
